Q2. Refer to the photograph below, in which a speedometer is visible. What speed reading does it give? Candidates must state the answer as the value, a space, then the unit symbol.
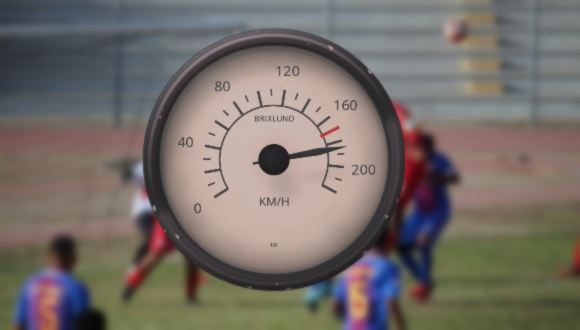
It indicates 185 km/h
